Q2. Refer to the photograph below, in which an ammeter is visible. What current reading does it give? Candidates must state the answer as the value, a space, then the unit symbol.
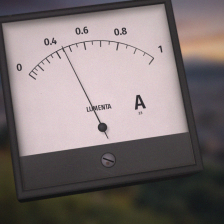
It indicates 0.45 A
